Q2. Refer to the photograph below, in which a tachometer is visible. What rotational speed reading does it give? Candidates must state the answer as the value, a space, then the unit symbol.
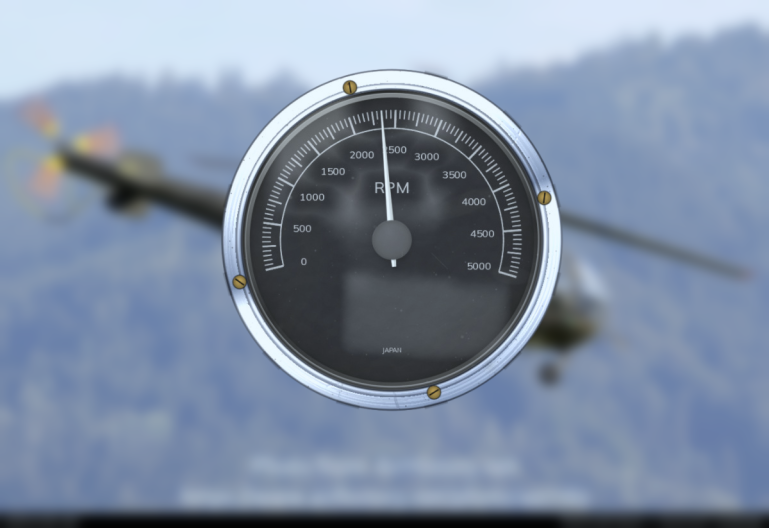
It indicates 2350 rpm
